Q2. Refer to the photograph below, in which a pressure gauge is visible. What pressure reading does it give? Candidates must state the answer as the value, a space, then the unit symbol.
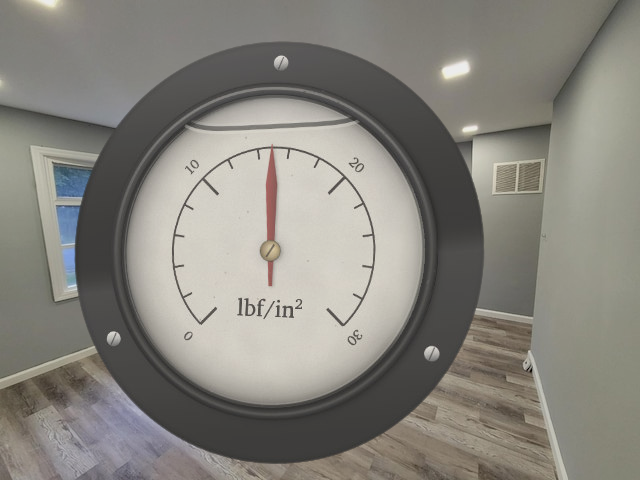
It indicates 15 psi
